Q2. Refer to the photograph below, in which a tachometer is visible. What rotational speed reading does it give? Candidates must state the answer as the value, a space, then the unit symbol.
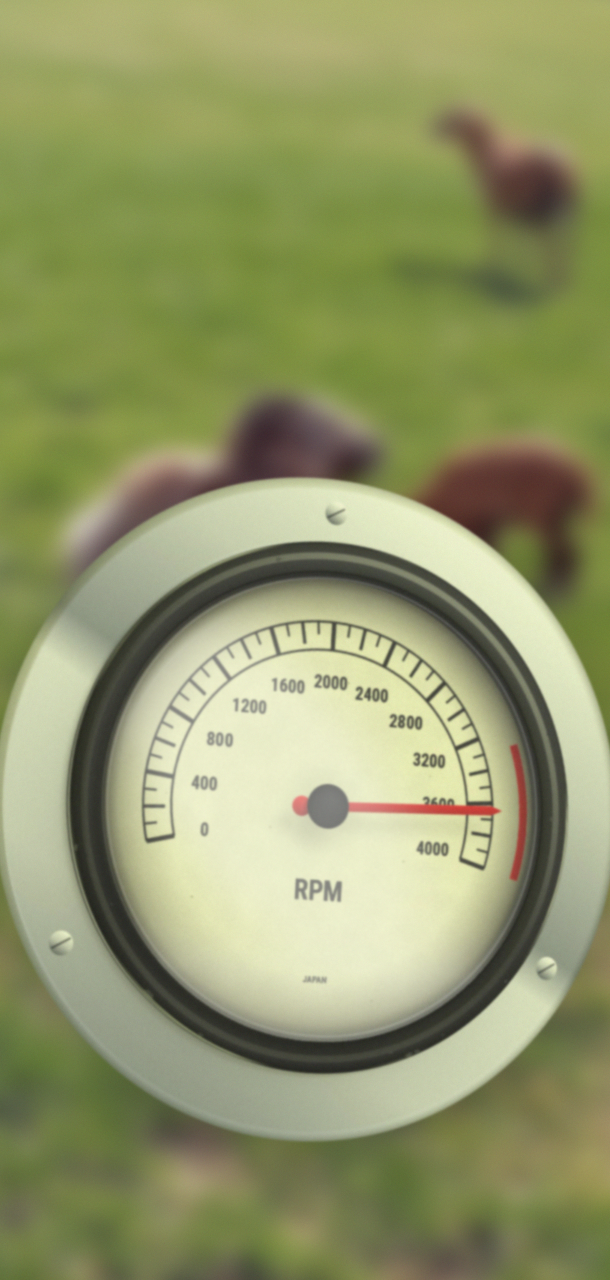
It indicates 3650 rpm
